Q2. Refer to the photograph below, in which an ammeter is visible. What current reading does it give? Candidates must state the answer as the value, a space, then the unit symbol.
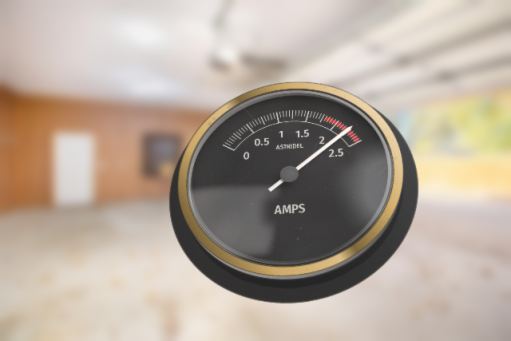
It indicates 2.25 A
